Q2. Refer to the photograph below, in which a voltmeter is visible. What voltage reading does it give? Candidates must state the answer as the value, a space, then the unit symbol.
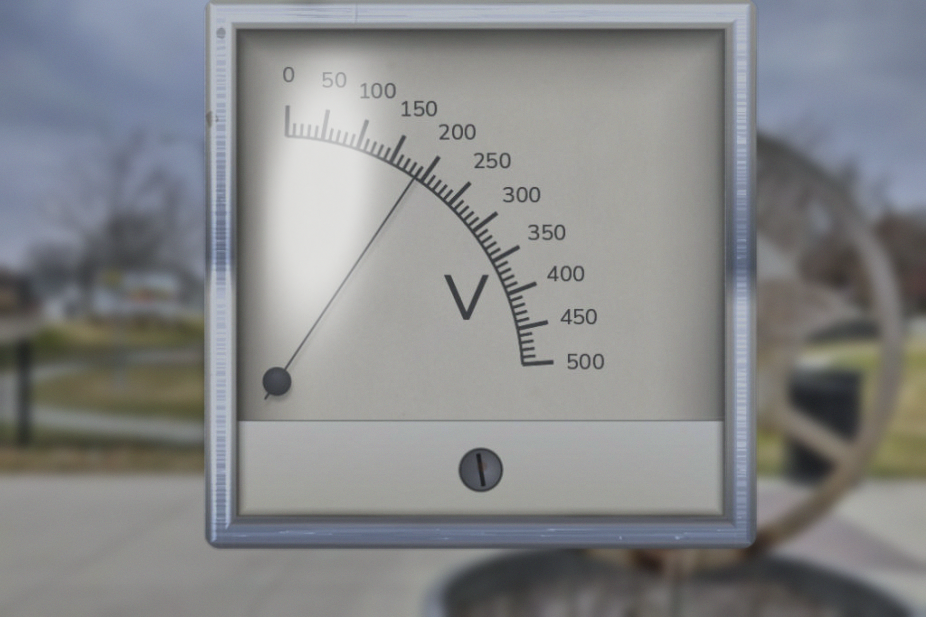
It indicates 190 V
